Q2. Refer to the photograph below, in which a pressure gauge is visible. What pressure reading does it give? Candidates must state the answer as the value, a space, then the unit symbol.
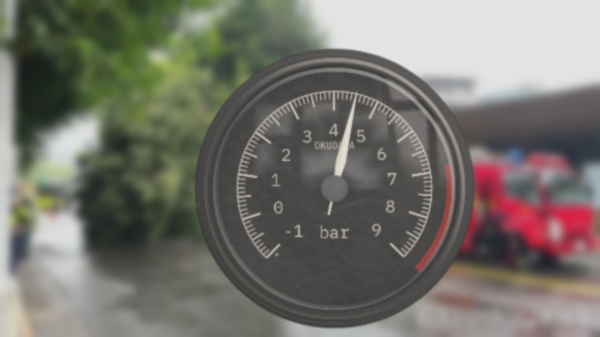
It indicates 4.5 bar
